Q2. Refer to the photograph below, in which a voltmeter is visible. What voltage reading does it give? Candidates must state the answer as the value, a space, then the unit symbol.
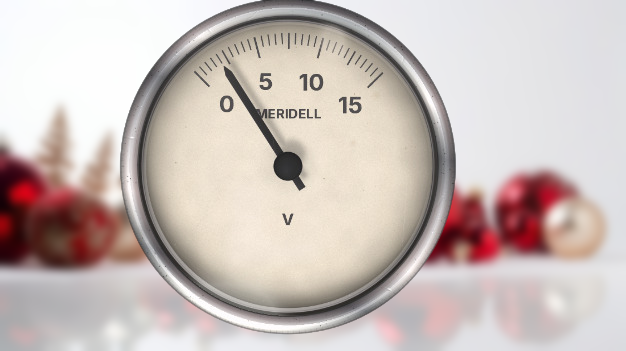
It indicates 2 V
